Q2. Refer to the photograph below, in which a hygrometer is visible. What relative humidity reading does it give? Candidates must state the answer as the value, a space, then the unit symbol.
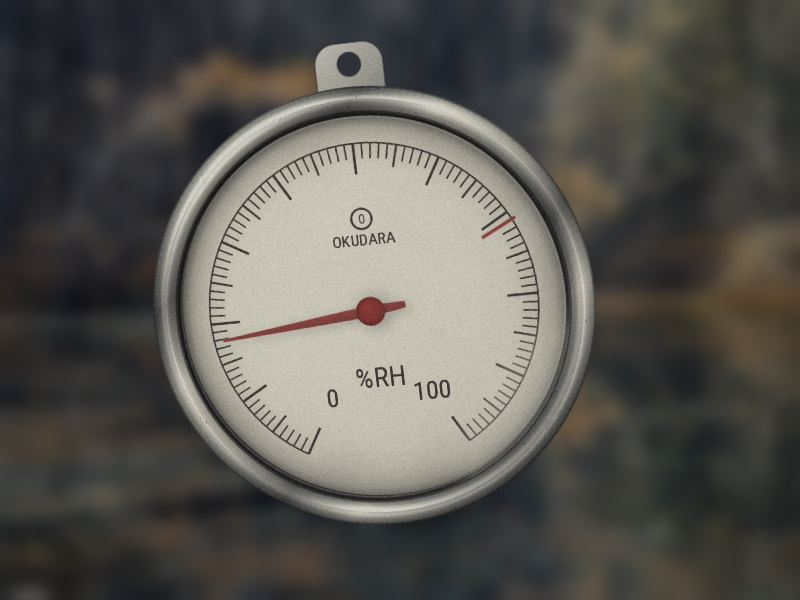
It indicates 18 %
